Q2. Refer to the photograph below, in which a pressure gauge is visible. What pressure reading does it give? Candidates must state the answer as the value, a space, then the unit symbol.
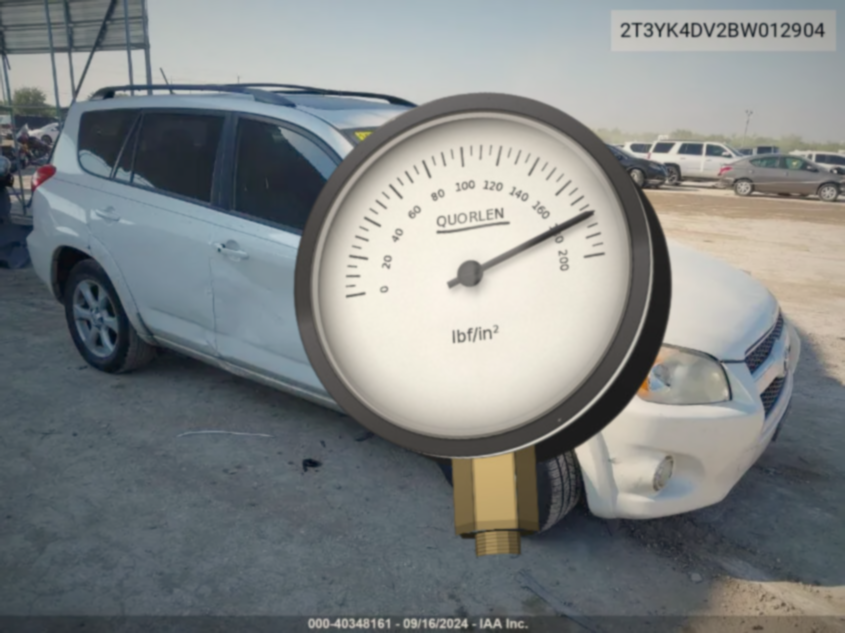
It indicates 180 psi
